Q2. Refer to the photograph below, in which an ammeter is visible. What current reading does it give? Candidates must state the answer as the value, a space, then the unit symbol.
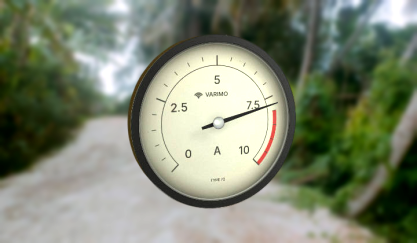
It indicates 7.75 A
